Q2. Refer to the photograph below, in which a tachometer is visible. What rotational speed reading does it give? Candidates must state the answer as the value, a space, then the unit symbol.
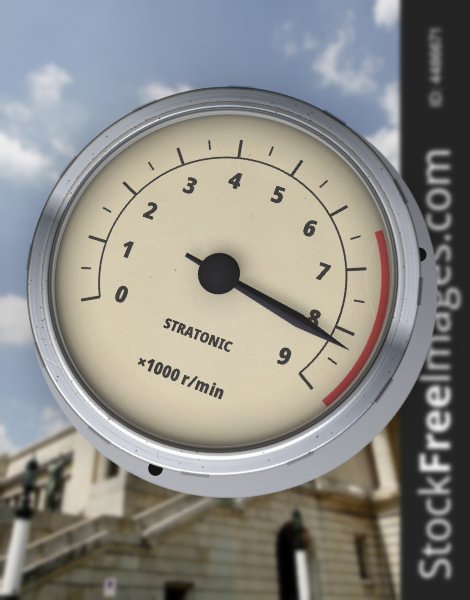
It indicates 8250 rpm
